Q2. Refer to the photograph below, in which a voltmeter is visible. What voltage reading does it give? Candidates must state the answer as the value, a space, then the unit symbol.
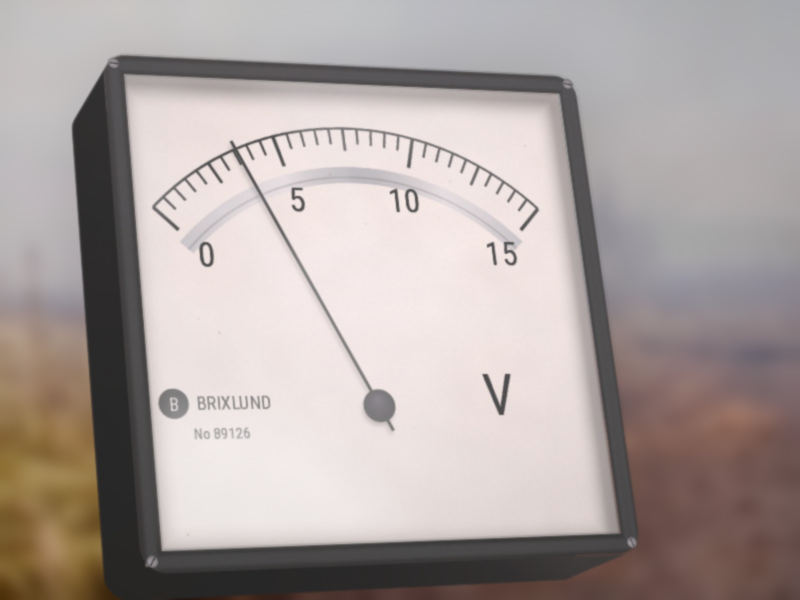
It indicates 3.5 V
